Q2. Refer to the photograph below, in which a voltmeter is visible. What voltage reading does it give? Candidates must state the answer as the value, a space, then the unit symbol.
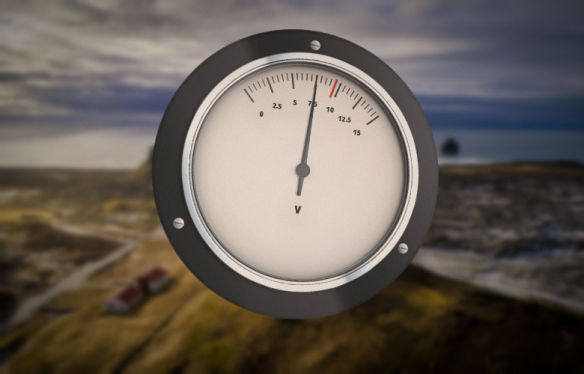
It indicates 7.5 V
